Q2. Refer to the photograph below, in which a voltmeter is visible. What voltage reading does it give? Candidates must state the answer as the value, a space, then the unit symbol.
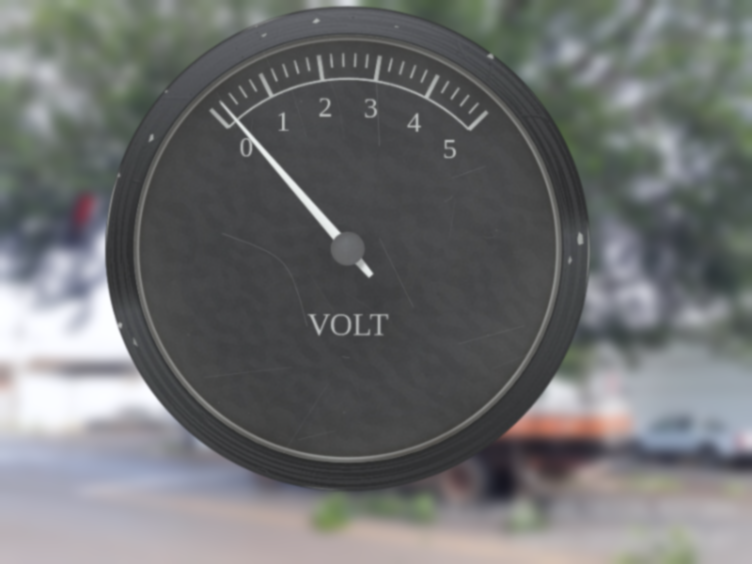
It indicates 0.2 V
